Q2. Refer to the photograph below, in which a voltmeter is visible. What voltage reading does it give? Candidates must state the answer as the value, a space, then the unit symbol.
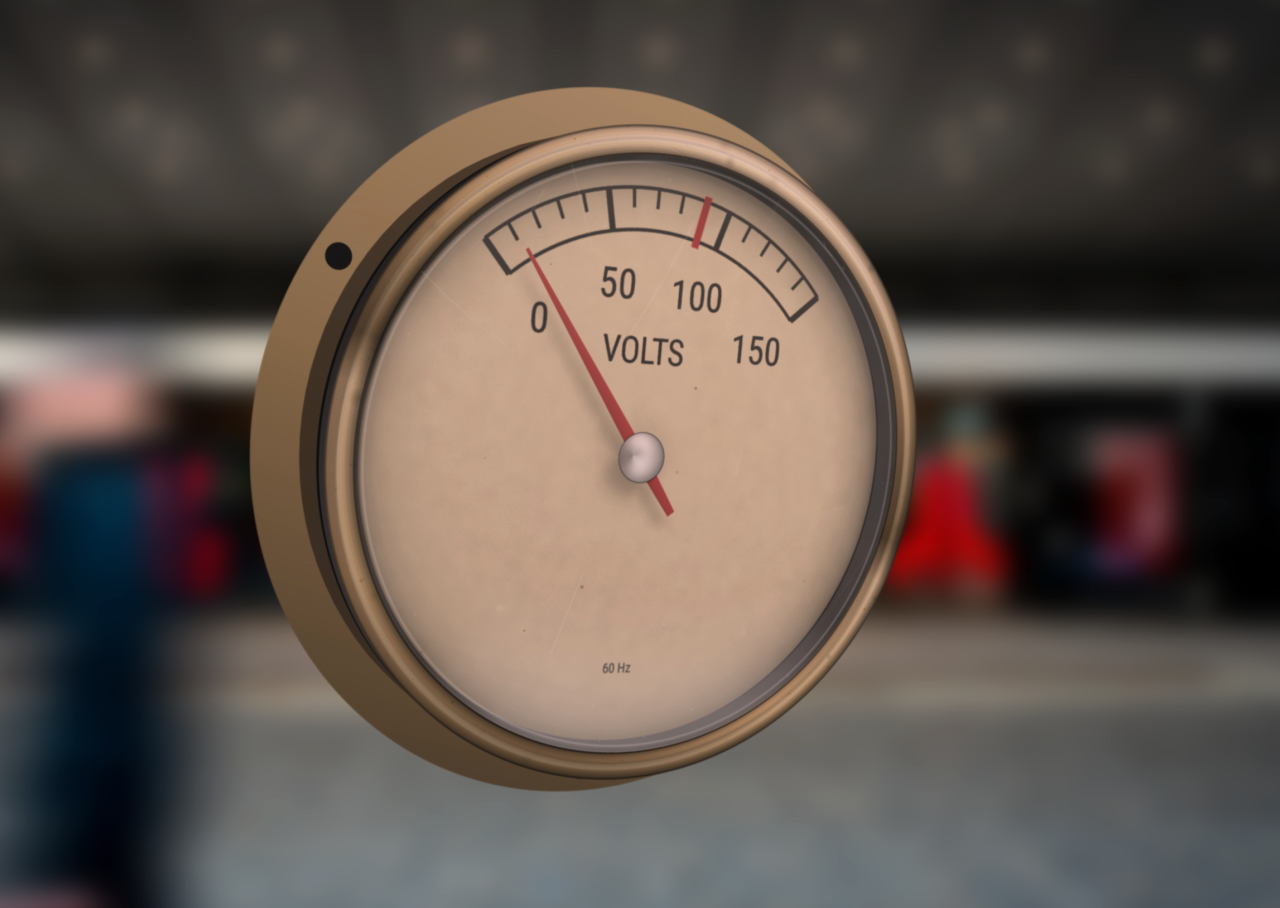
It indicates 10 V
